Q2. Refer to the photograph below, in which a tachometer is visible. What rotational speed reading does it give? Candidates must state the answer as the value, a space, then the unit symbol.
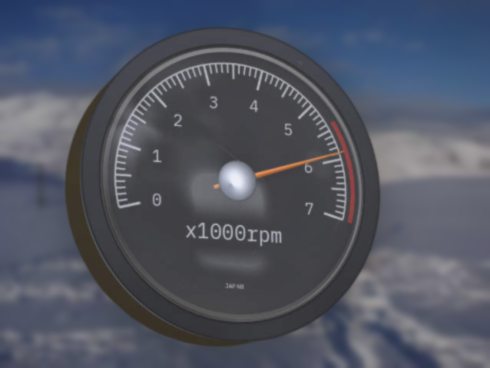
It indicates 5900 rpm
